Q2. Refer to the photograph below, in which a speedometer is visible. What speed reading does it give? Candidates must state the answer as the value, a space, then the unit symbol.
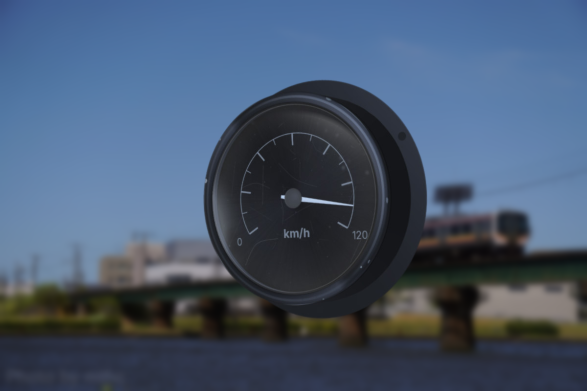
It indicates 110 km/h
